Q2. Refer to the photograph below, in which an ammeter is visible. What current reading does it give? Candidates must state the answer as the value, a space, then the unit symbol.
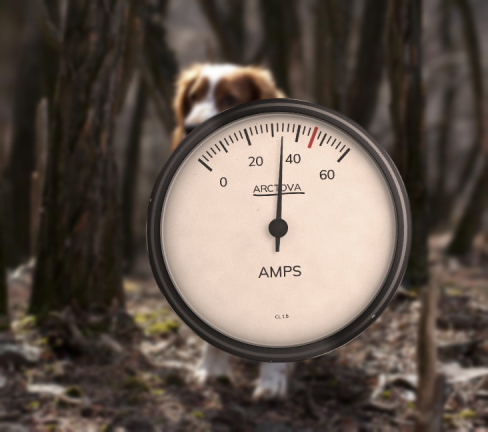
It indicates 34 A
